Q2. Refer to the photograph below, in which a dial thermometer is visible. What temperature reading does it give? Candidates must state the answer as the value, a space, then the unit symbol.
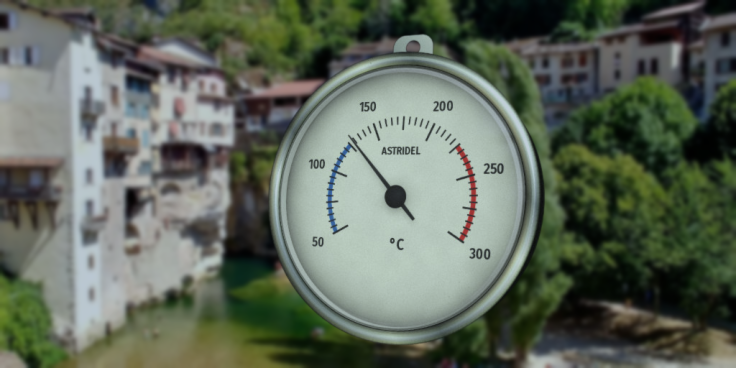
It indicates 130 °C
